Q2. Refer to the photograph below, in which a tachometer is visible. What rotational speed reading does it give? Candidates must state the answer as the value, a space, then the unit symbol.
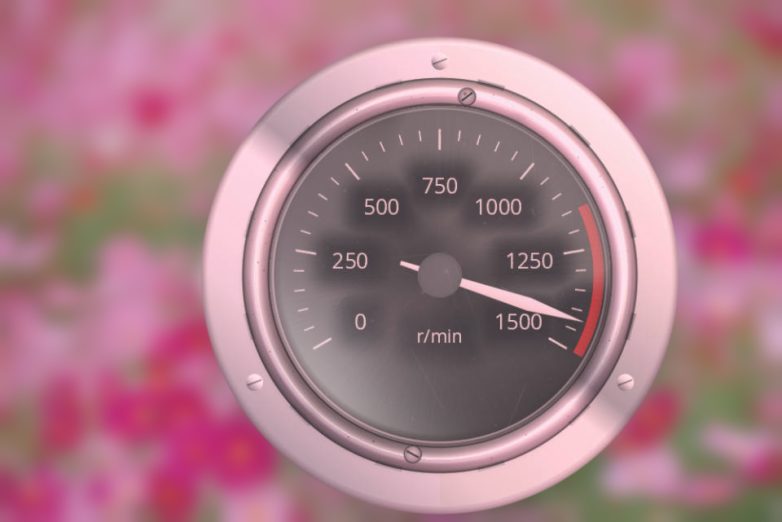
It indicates 1425 rpm
